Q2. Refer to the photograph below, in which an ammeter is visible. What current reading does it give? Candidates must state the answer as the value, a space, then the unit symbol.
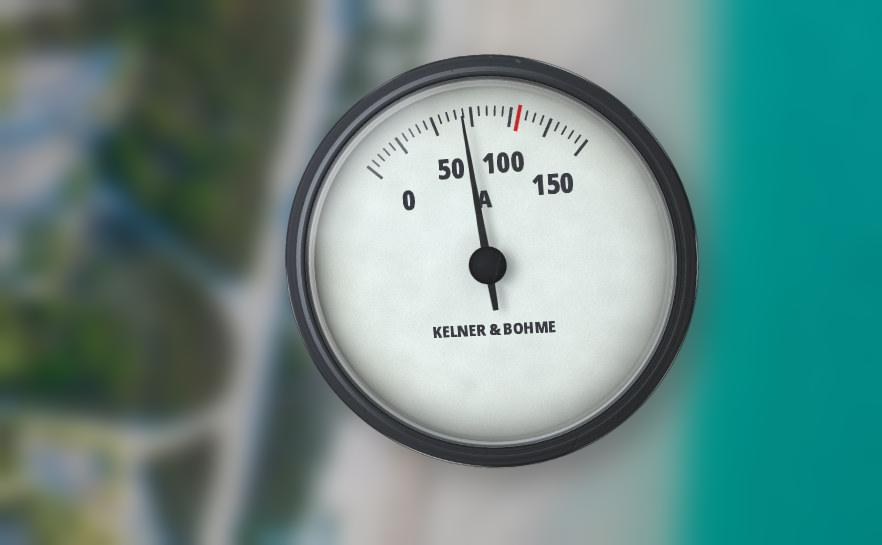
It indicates 70 A
